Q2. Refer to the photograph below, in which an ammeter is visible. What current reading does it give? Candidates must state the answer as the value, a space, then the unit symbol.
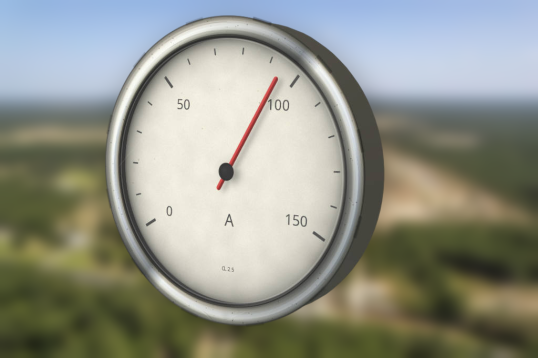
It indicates 95 A
